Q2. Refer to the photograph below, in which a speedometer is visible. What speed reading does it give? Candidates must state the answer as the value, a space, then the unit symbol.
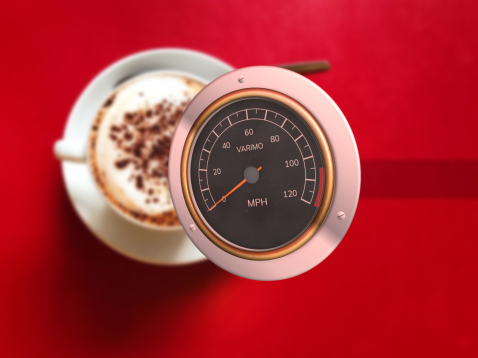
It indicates 0 mph
